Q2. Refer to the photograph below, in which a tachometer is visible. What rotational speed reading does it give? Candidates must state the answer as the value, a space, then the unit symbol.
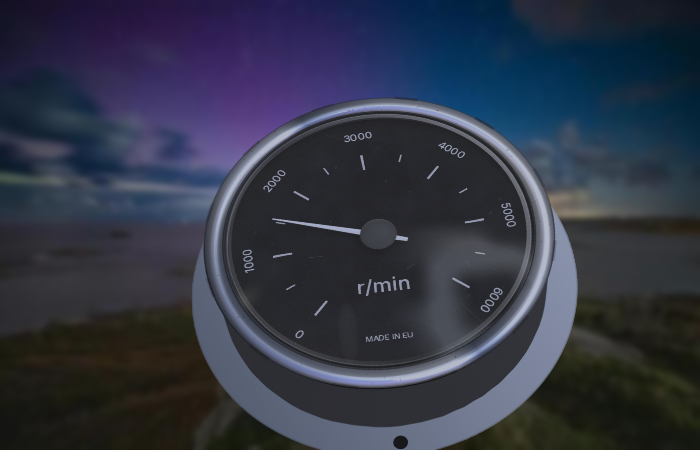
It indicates 1500 rpm
